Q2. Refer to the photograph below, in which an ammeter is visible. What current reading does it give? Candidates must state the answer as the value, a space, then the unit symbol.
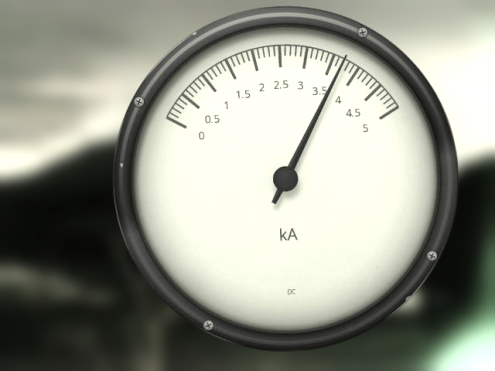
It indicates 3.7 kA
